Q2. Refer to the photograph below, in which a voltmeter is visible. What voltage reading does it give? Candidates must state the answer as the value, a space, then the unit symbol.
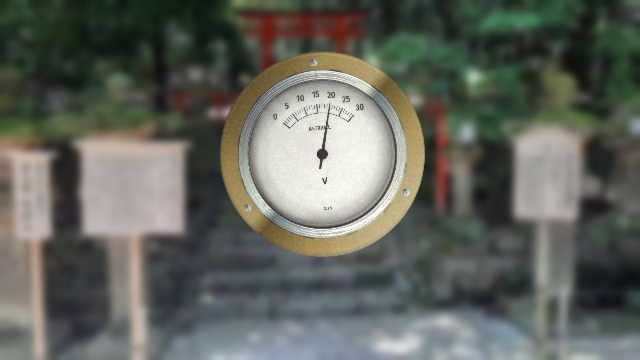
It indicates 20 V
